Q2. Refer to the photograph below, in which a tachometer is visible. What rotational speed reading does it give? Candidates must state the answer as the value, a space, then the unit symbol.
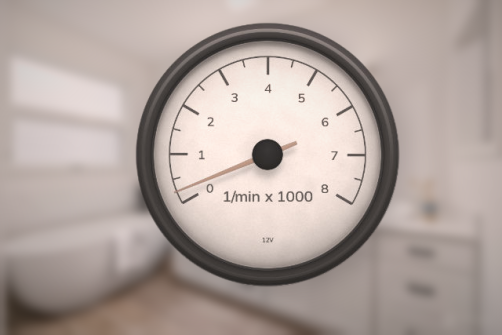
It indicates 250 rpm
